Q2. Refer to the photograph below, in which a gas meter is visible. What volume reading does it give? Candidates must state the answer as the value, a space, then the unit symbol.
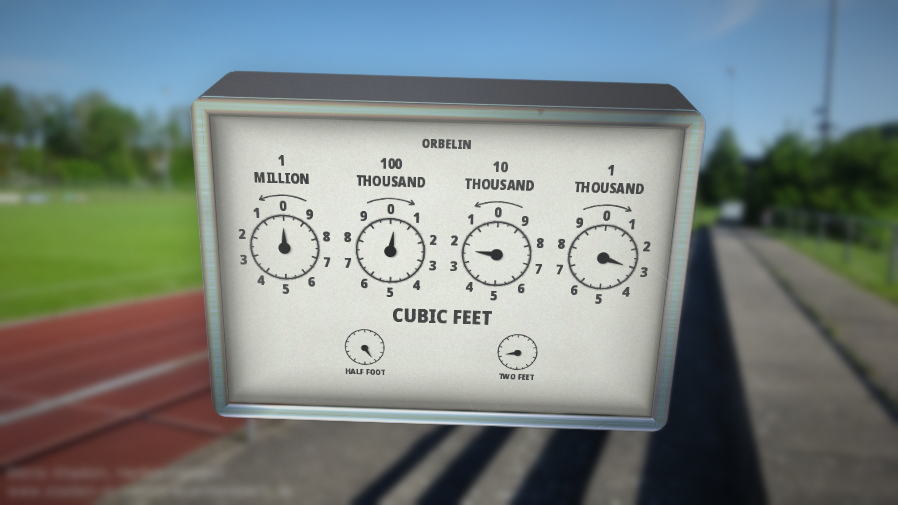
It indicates 2300 ft³
